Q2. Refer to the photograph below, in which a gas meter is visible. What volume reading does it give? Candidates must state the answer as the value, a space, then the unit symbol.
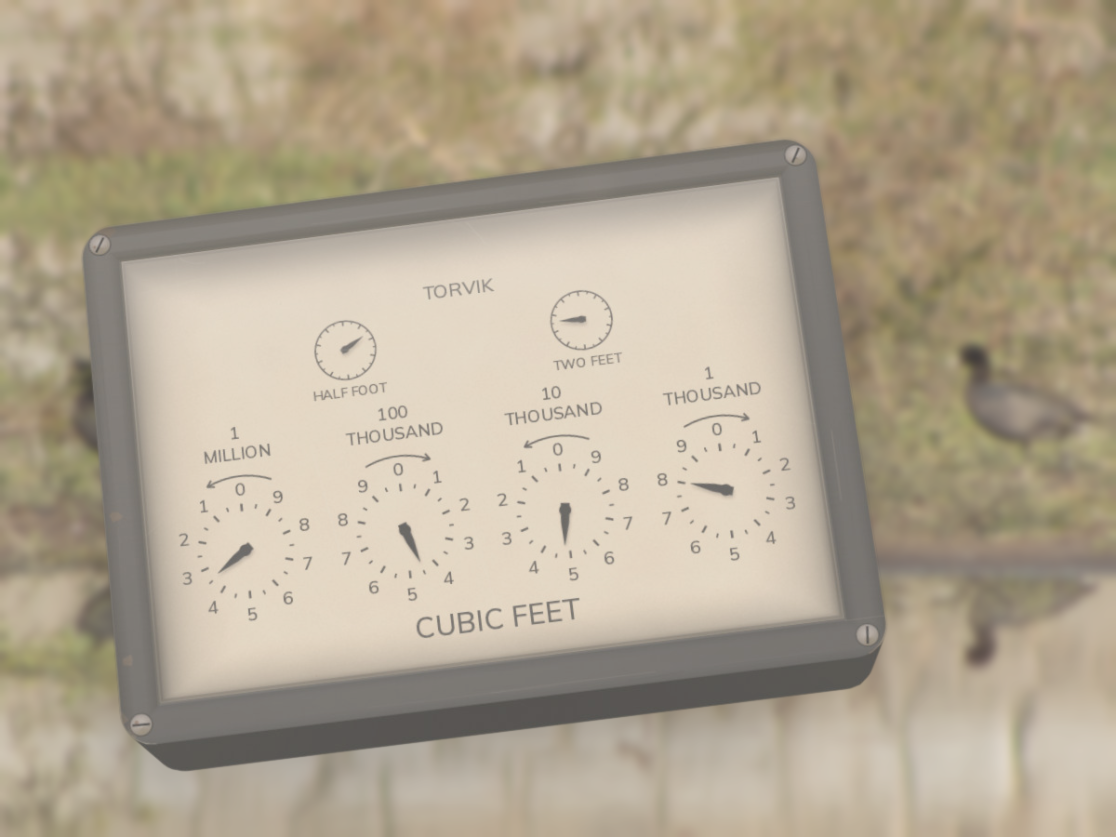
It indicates 344800 ft³
